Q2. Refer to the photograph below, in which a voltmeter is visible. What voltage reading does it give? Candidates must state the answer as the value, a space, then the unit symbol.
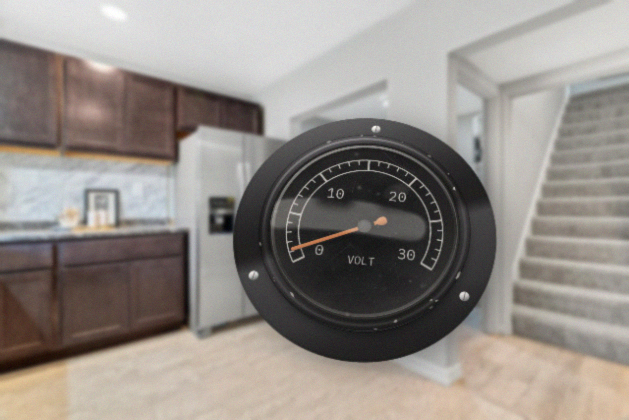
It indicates 1 V
